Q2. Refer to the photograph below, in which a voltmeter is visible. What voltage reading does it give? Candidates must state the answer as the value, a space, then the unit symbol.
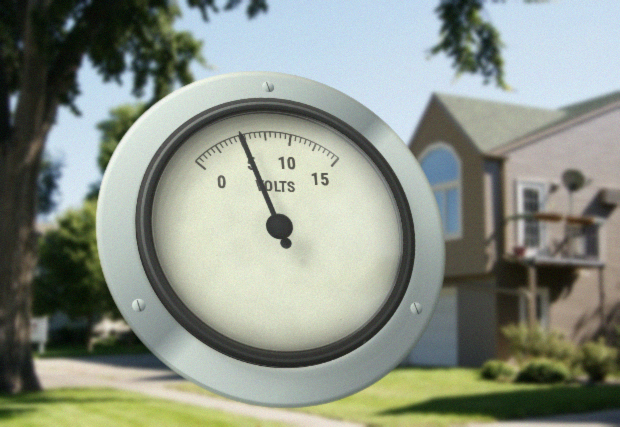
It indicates 5 V
